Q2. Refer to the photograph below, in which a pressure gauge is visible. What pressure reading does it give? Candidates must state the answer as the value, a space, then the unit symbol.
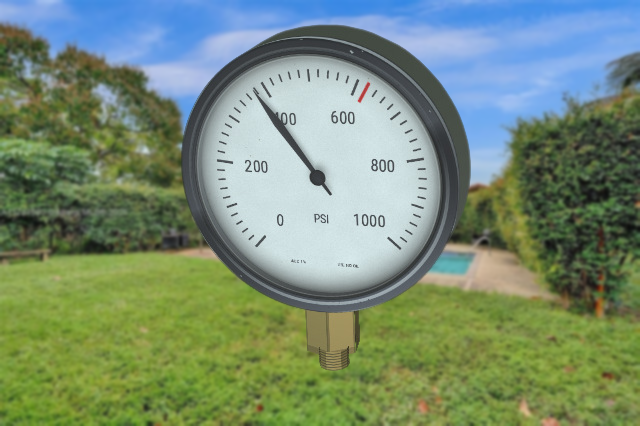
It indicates 380 psi
